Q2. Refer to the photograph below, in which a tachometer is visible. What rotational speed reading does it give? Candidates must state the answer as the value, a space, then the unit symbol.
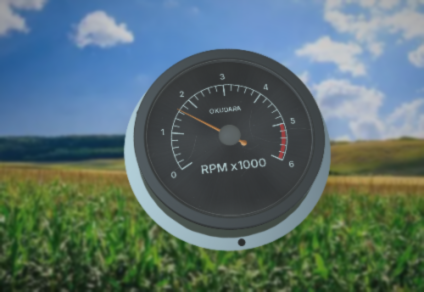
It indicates 1600 rpm
